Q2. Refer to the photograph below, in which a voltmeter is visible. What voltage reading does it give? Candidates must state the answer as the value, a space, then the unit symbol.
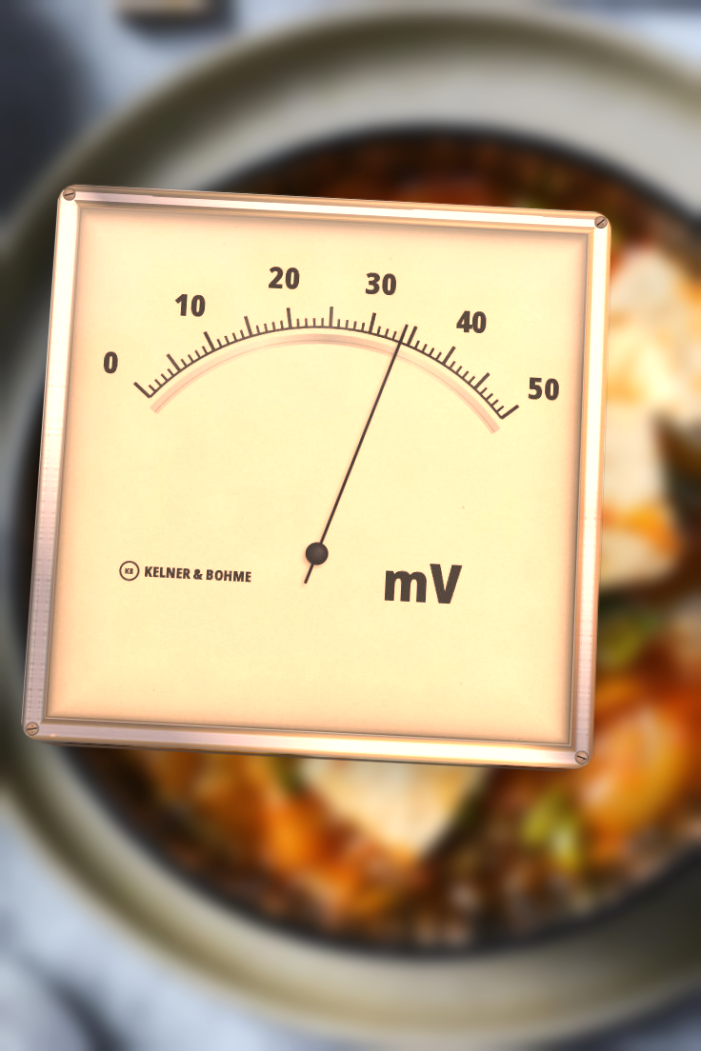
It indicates 34 mV
